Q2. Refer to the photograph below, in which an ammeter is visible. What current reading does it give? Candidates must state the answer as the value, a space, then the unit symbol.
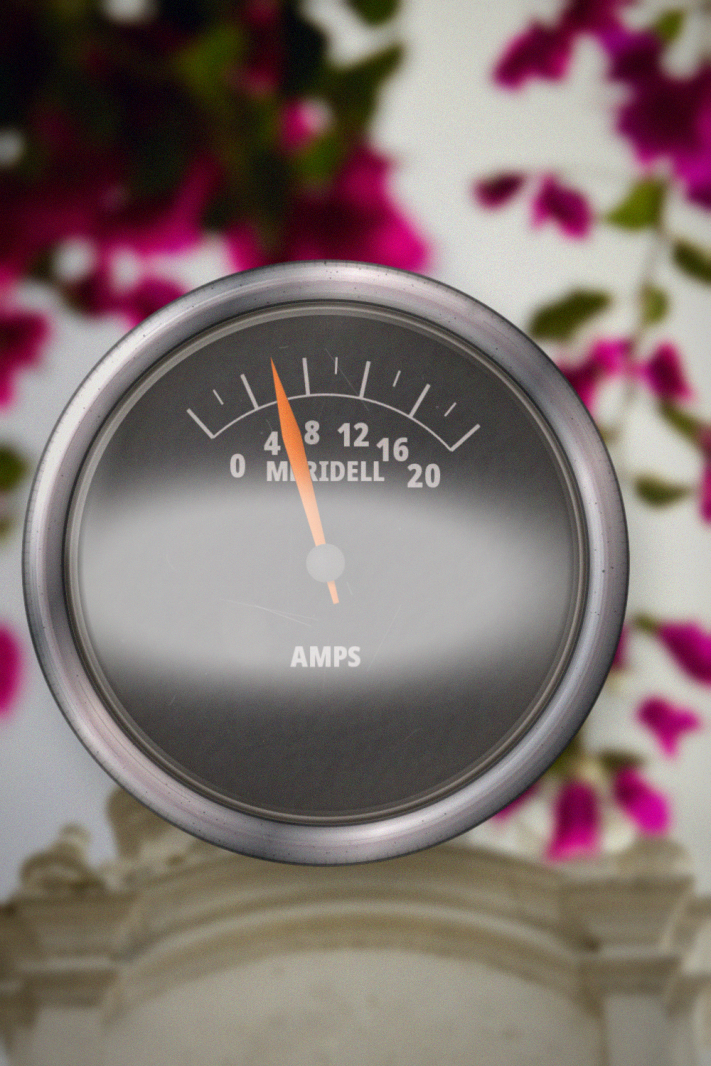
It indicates 6 A
